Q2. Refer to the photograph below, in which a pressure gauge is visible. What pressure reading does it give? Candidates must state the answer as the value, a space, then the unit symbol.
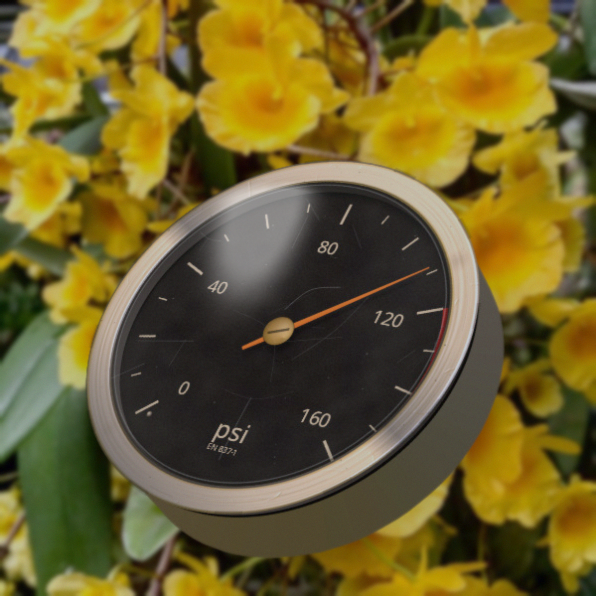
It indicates 110 psi
